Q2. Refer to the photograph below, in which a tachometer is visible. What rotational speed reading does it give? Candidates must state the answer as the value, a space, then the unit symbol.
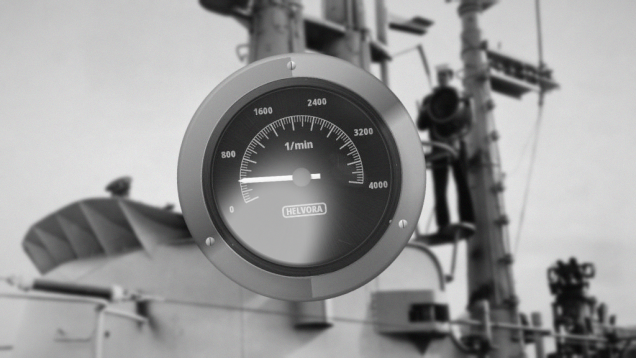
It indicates 400 rpm
